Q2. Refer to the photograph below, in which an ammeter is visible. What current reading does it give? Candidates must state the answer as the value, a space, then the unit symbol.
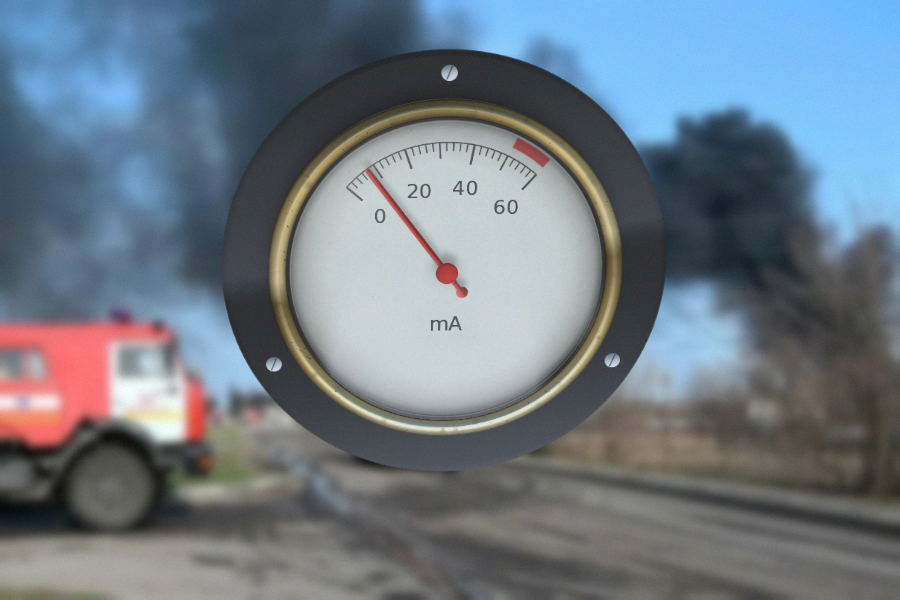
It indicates 8 mA
